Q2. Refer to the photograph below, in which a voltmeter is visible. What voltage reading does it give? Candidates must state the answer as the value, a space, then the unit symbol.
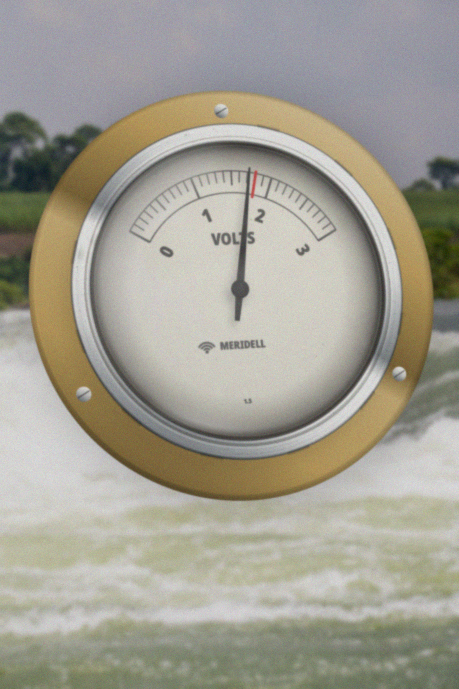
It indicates 1.7 V
